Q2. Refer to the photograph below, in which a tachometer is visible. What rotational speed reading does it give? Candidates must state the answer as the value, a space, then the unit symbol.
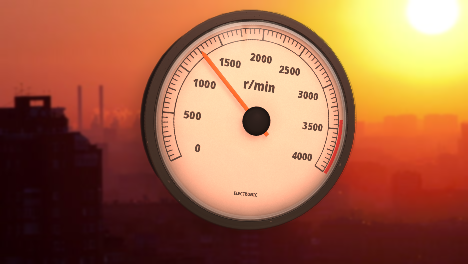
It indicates 1250 rpm
